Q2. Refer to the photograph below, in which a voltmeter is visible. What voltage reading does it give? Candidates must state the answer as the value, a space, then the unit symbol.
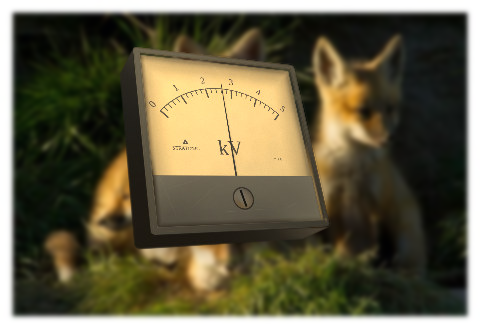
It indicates 2.6 kV
